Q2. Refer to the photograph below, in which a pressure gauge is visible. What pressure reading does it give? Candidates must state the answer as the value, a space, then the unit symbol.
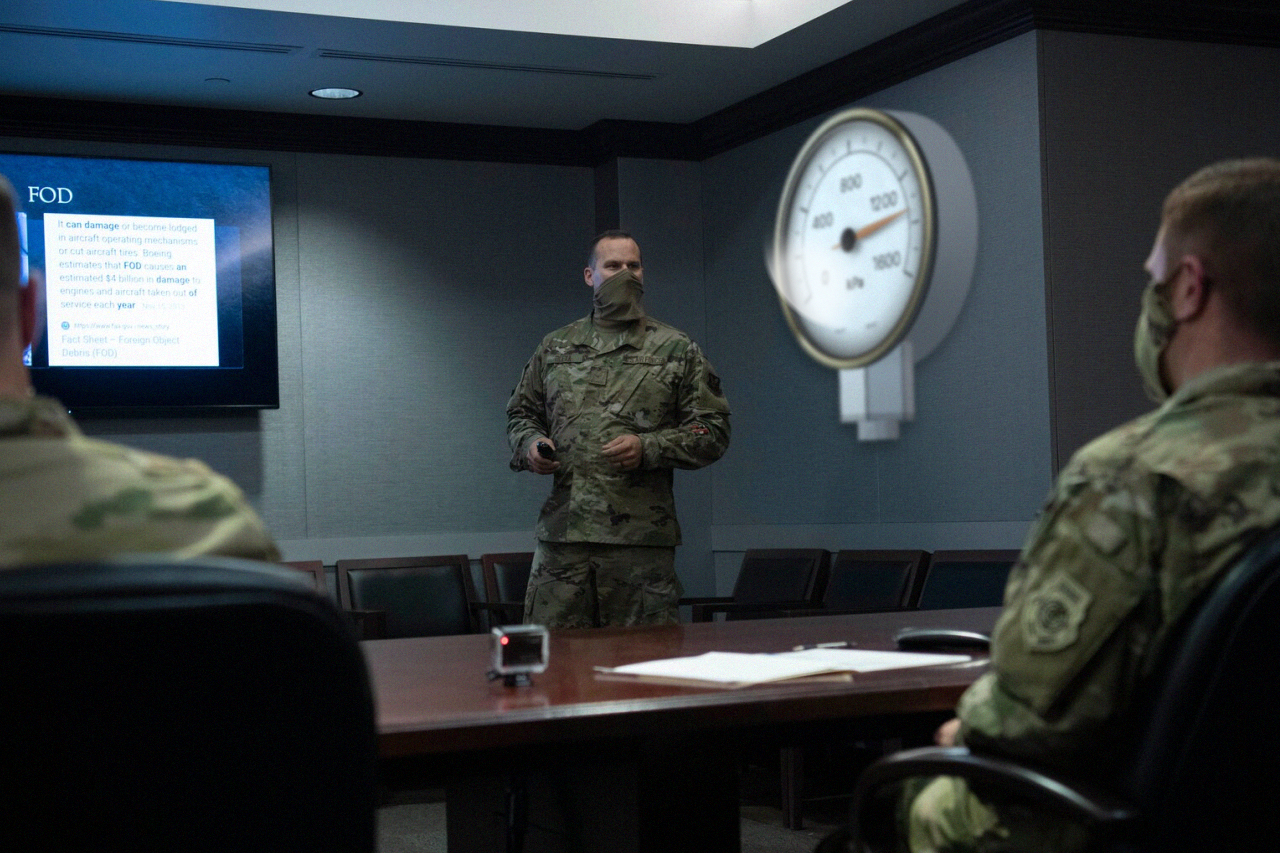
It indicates 1350 kPa
